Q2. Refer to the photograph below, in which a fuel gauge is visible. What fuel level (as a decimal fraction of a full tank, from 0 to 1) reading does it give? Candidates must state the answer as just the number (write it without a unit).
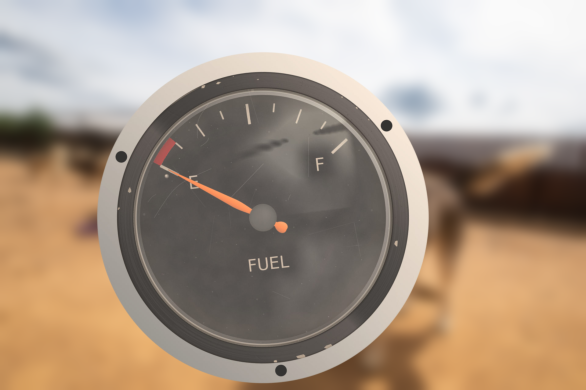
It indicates 0
